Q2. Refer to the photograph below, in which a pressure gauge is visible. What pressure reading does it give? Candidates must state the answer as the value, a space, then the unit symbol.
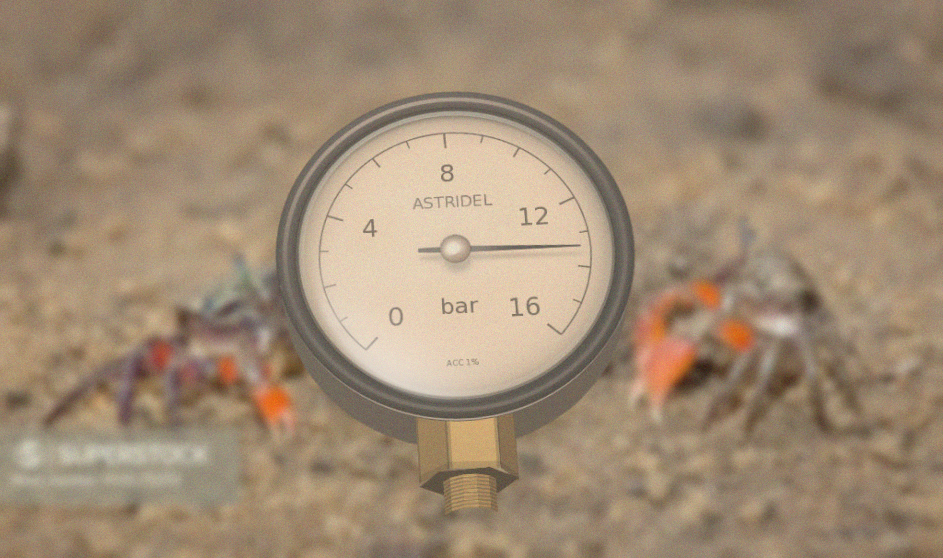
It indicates 13.5 bar
